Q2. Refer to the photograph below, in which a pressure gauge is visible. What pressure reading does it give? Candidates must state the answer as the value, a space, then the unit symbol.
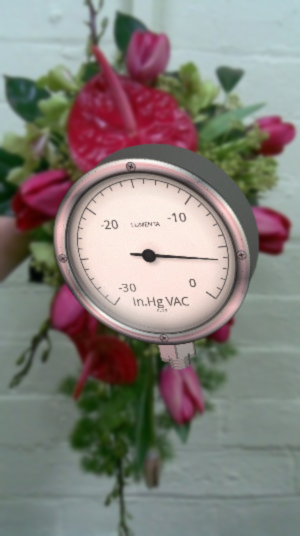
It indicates -4 inHg
